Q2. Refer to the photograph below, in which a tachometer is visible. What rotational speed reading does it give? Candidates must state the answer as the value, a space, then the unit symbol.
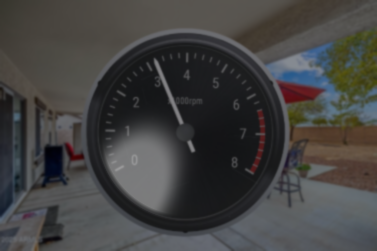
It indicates 3200 rpm
